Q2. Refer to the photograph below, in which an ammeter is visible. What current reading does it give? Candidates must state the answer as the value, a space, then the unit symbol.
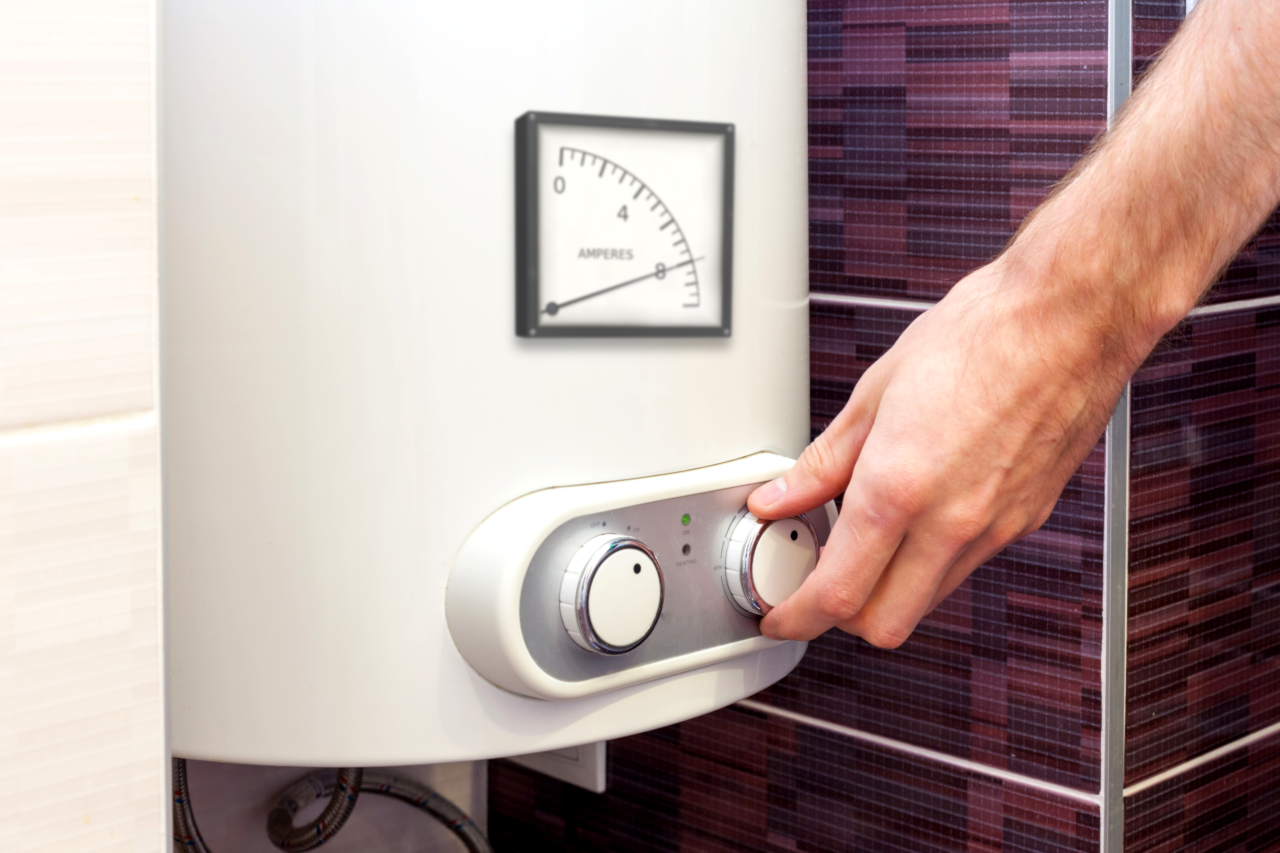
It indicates 8 A
